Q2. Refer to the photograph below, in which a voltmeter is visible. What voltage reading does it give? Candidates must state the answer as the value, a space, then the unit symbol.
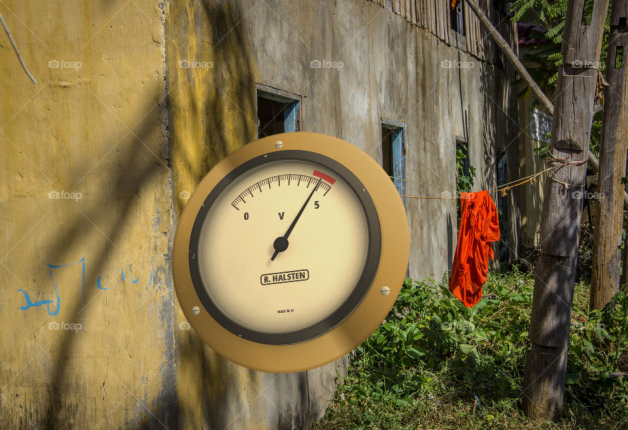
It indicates 4.5 V
